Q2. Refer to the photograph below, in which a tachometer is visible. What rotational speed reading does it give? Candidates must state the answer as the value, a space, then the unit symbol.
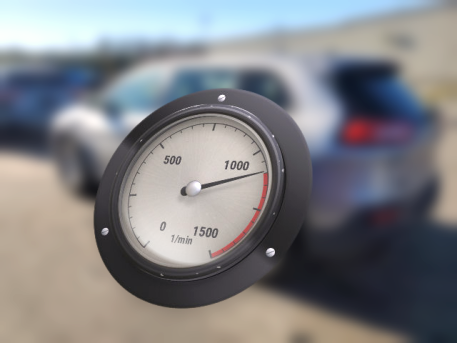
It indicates 1100 rpm
